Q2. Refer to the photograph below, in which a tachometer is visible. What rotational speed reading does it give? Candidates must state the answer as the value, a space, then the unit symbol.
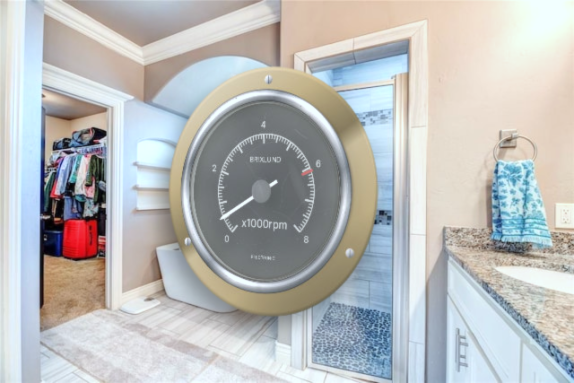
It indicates 500 rpm
